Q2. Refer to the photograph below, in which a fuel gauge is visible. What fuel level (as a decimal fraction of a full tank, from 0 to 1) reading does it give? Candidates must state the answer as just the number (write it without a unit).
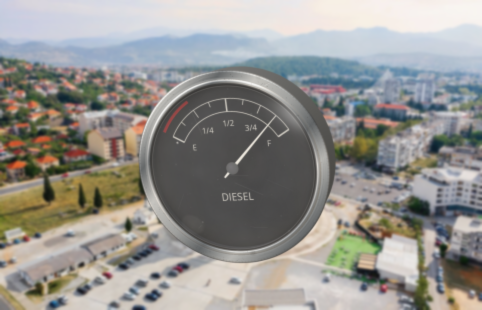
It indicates 0.875
